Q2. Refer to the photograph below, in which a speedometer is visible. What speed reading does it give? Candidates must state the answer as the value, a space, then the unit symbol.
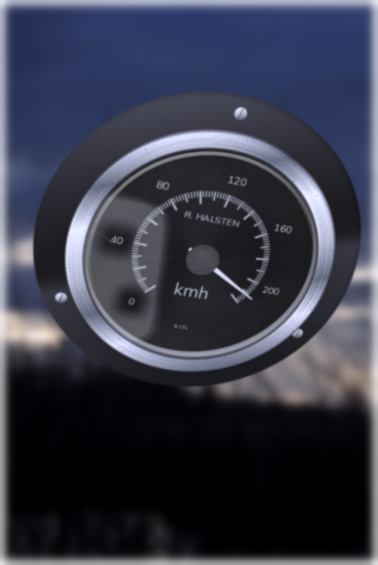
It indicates 210 km/h
